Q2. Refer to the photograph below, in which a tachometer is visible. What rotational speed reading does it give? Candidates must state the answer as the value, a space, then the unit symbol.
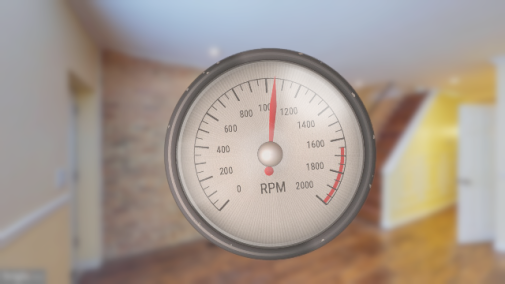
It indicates 1050 rpm
